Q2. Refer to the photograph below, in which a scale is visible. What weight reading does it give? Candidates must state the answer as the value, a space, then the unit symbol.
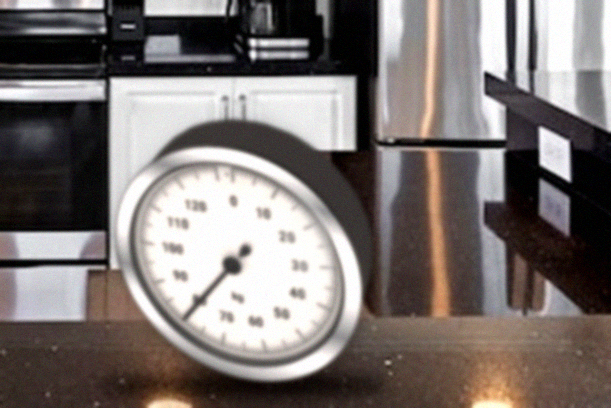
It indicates 80 kg
